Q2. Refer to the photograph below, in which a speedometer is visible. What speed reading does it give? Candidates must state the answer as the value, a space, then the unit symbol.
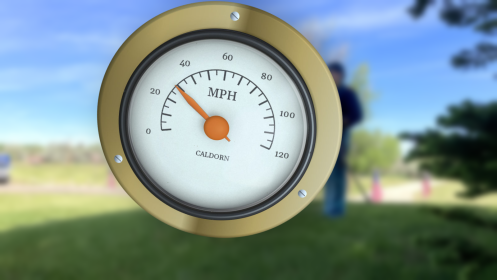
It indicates 30 mph
